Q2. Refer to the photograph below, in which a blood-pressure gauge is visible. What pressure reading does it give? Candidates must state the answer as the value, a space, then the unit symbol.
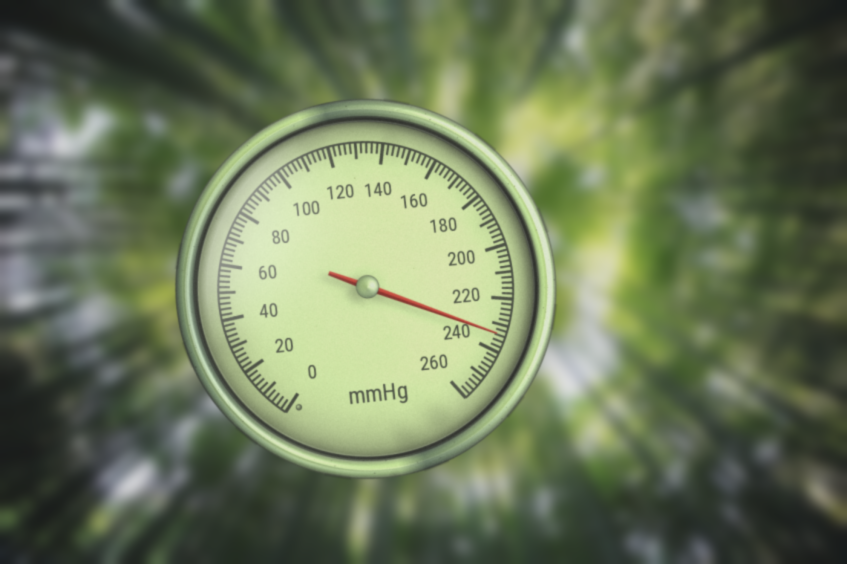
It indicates 234 mmHg
